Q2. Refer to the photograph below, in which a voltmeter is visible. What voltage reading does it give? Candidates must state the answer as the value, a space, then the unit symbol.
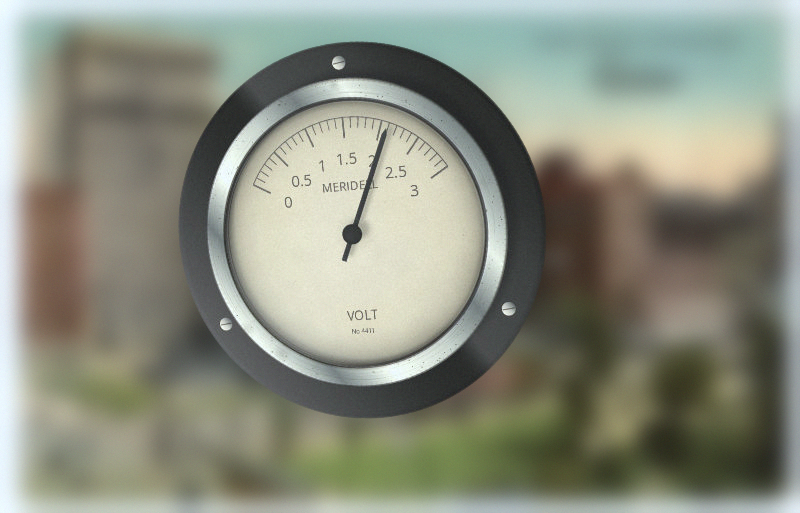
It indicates 2.1 V
